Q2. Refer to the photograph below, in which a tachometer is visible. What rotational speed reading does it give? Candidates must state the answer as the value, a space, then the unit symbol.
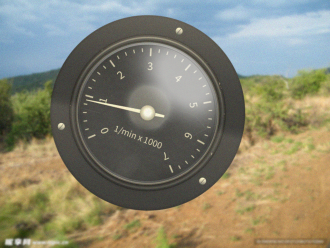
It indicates 900 rpm
